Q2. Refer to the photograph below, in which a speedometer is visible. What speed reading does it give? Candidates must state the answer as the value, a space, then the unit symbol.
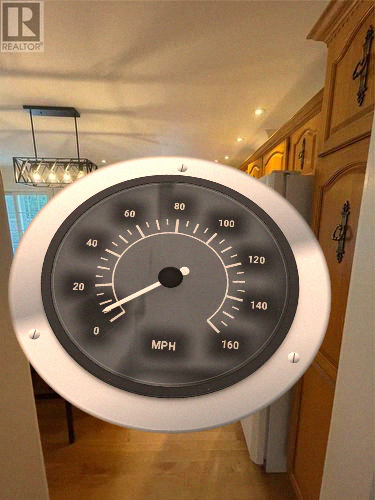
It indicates 5 mph
